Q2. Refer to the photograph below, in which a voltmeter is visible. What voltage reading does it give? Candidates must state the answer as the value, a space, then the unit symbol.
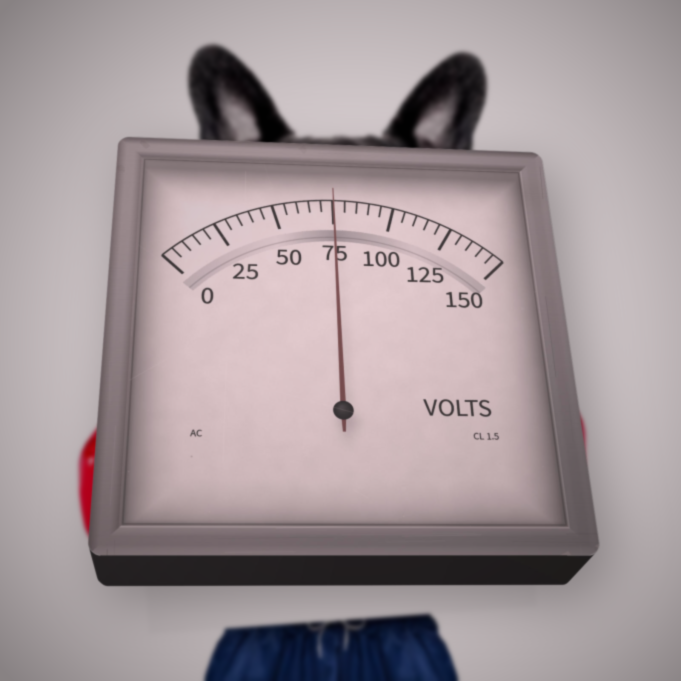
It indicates 75 V
